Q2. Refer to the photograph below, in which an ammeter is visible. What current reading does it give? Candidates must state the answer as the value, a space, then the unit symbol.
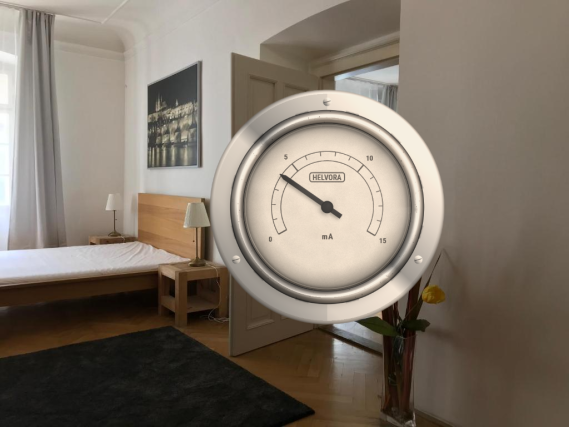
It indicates 4 mA
